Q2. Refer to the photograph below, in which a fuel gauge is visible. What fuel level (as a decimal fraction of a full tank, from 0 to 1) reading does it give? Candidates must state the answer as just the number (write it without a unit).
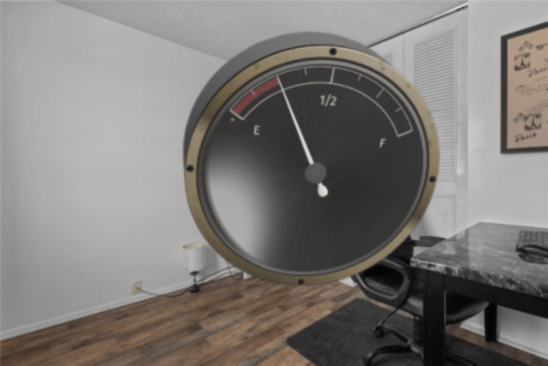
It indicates 0.25
